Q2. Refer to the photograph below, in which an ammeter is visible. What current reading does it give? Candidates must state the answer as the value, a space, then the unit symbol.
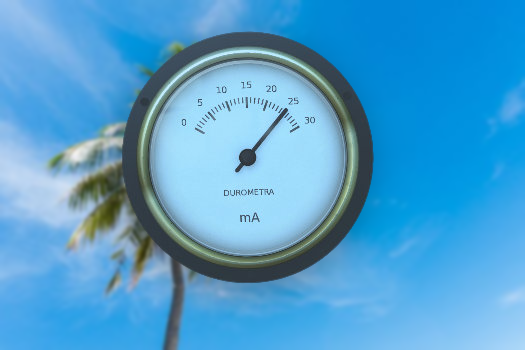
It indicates 25 mA
